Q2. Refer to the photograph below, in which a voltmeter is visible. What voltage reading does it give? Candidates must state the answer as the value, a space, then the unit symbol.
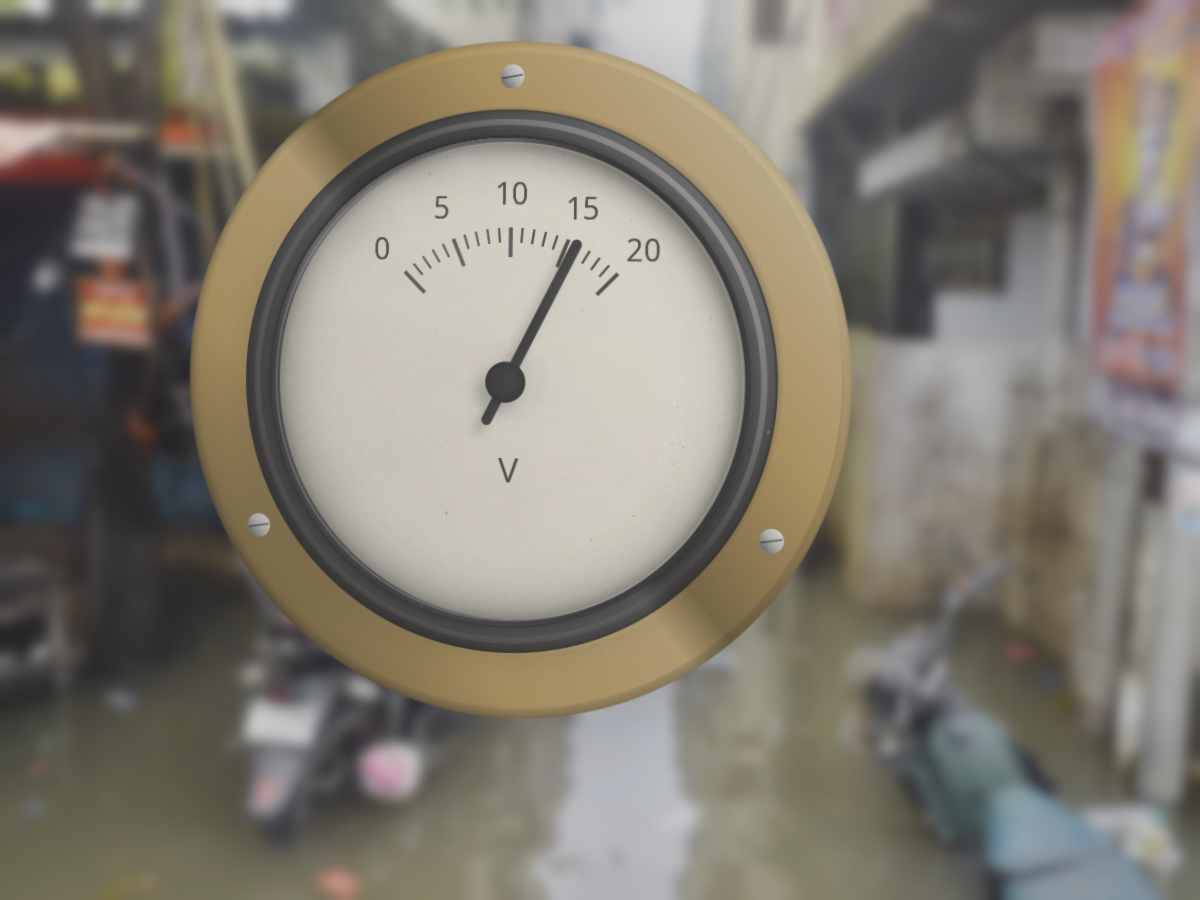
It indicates 16 V
